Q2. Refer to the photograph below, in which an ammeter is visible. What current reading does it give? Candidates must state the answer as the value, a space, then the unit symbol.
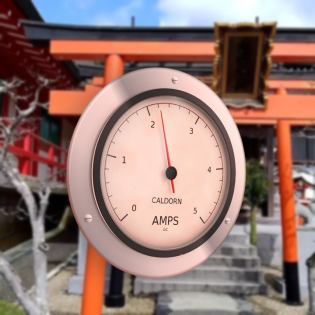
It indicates 2.2 A
